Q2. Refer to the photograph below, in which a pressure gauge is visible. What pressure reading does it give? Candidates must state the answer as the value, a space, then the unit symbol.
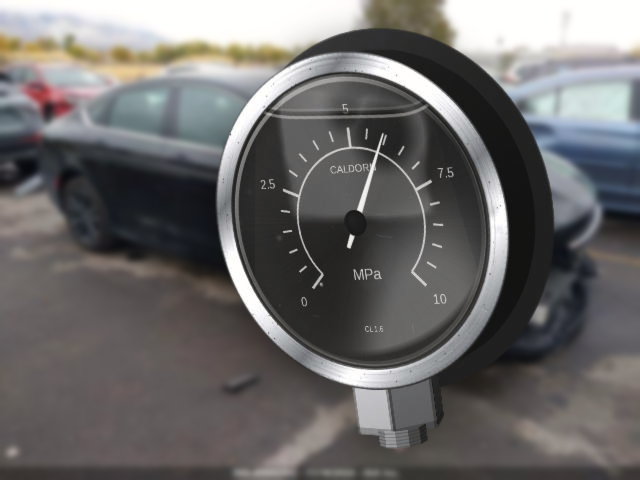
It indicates 6 MPa
